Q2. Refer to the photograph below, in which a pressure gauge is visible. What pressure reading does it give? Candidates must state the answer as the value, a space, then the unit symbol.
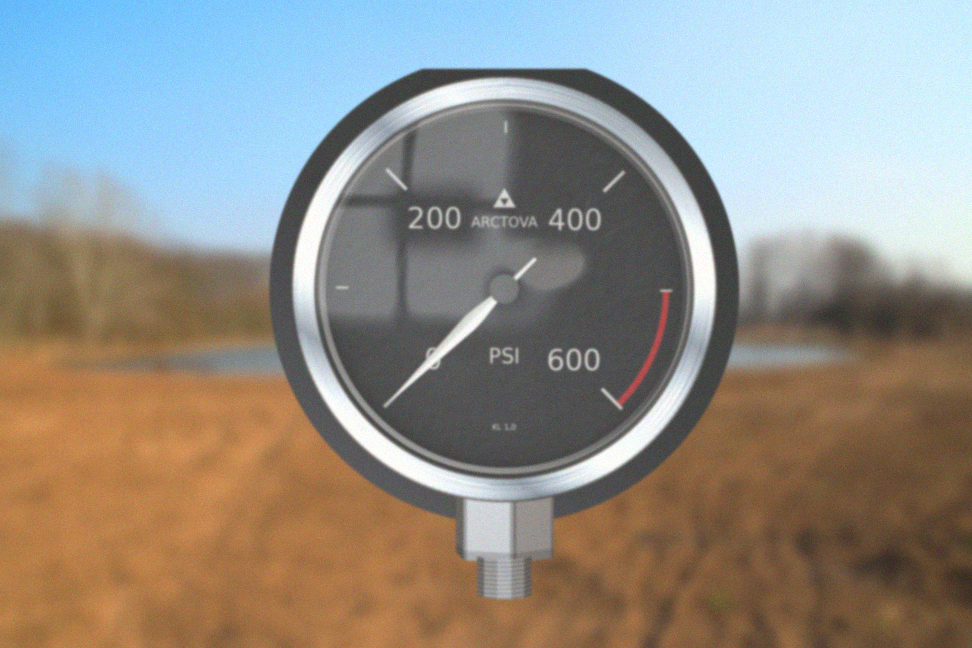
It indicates 0 psi
